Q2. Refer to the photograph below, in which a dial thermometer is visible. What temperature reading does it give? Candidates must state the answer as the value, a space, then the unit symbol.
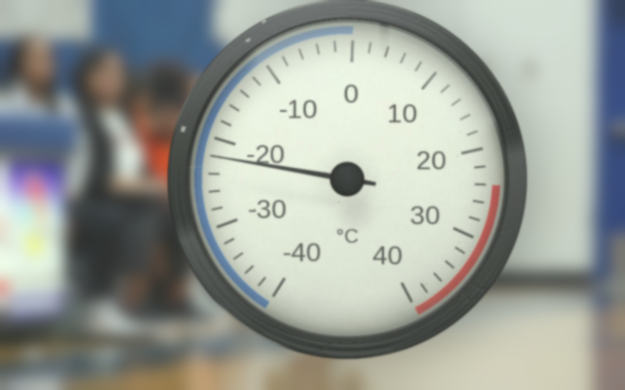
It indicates -22 °C
